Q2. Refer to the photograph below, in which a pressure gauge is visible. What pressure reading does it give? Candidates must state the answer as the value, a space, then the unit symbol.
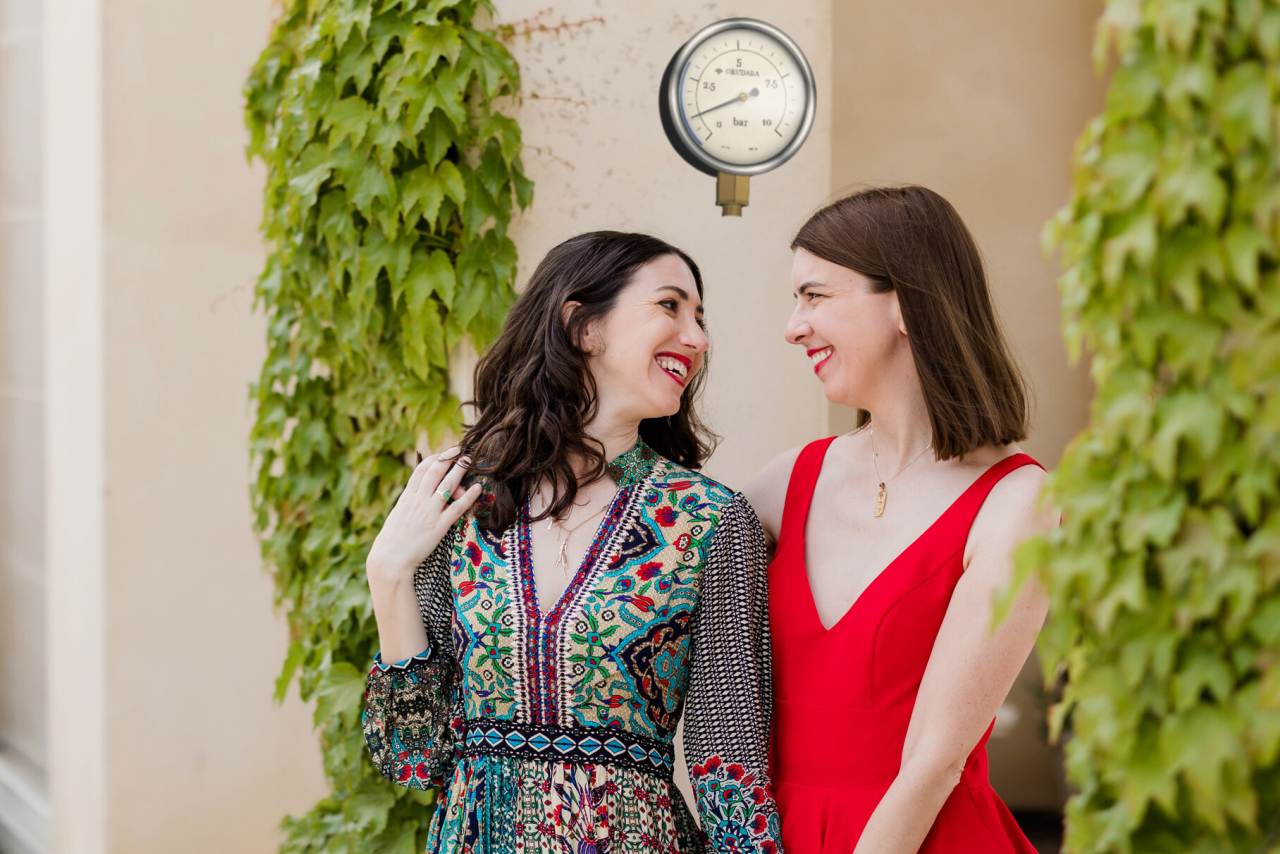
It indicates 1 bar
